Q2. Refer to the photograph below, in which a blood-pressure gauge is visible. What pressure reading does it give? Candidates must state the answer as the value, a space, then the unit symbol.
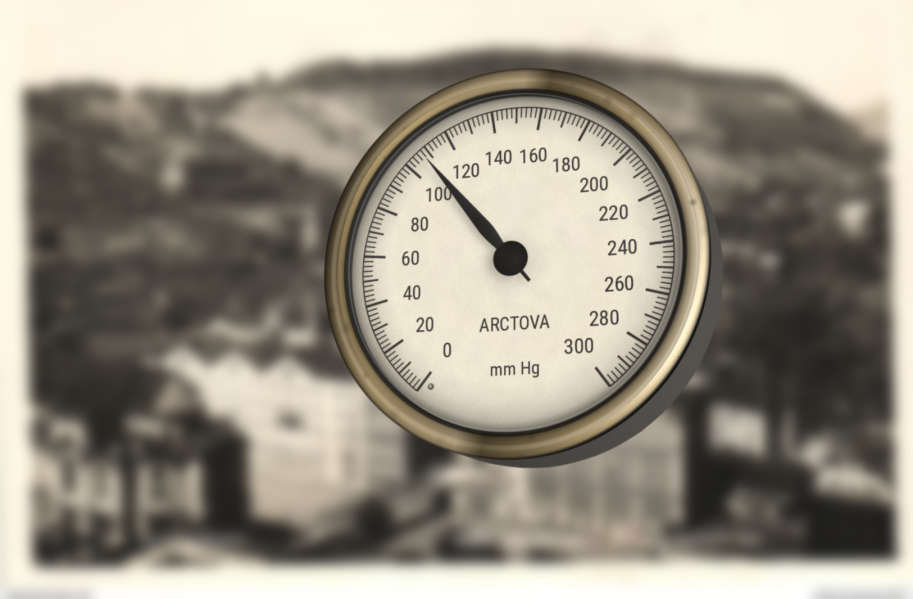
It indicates 108 mmHg
